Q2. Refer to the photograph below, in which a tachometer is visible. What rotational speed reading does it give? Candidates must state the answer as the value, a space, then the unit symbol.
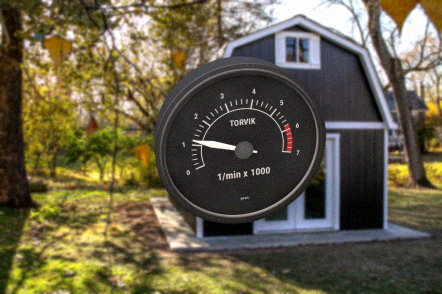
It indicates 1200 rpm
